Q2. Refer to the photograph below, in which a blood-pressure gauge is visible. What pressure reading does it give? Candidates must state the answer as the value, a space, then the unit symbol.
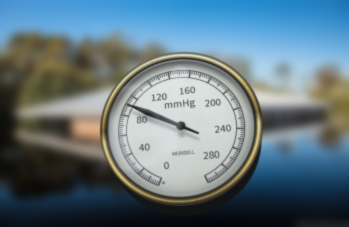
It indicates 90 mmHg
